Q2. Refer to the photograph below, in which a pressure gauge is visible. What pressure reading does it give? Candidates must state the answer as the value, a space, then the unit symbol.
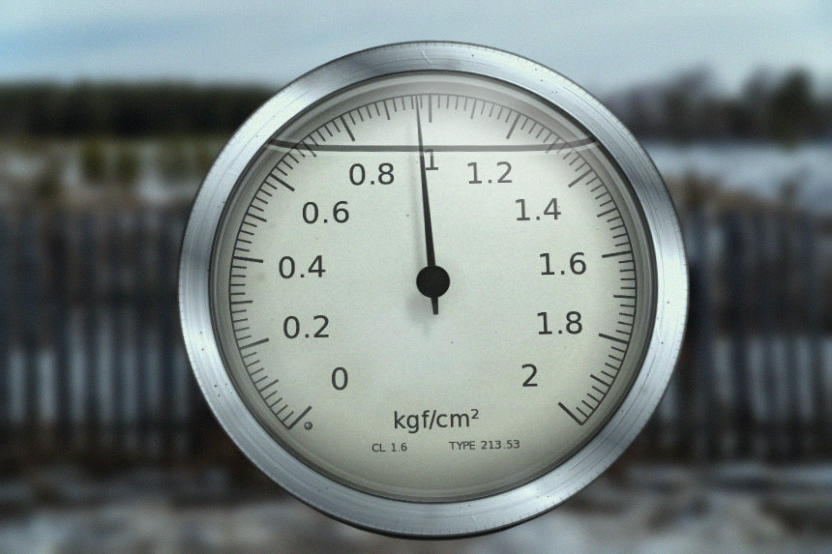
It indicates 0.97 kg/cm²
